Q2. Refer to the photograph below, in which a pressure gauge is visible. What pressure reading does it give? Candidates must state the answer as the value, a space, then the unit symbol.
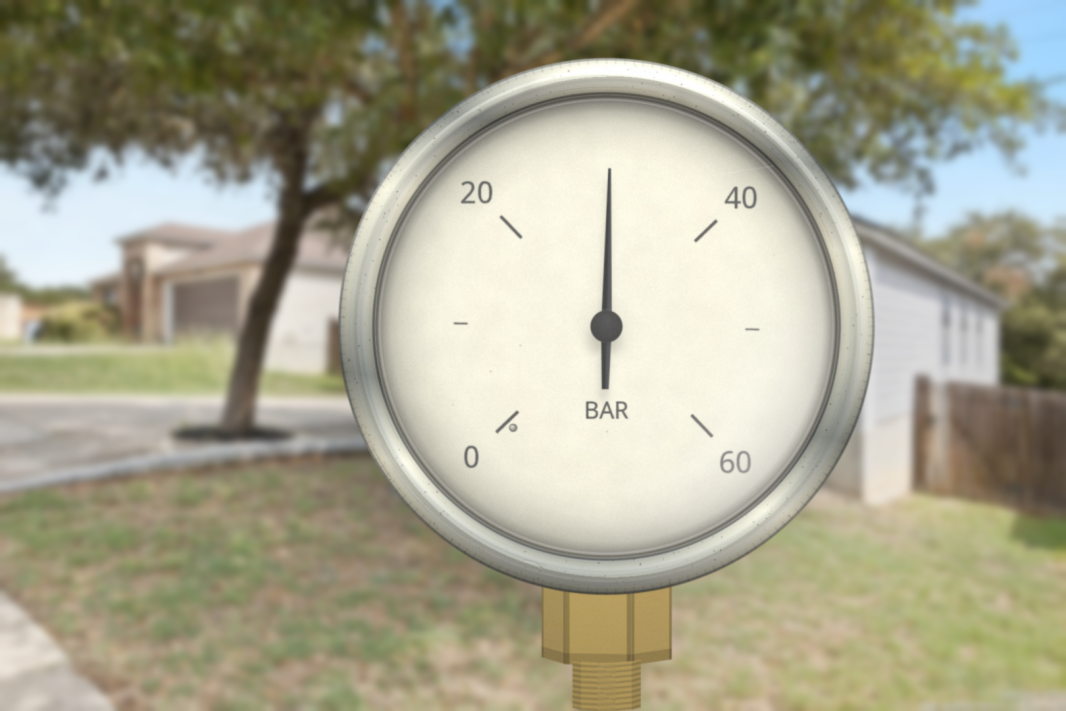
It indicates 30 bar
